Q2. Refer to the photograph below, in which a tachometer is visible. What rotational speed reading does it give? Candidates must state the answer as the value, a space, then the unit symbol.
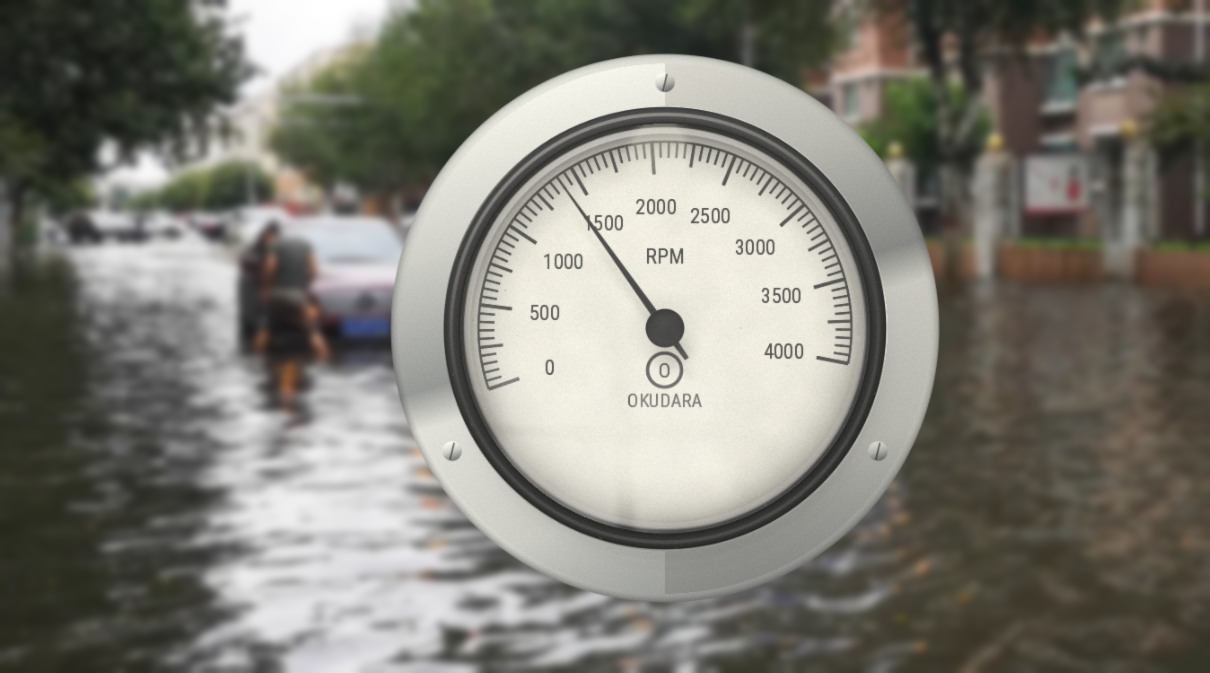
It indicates 1400 rpm
